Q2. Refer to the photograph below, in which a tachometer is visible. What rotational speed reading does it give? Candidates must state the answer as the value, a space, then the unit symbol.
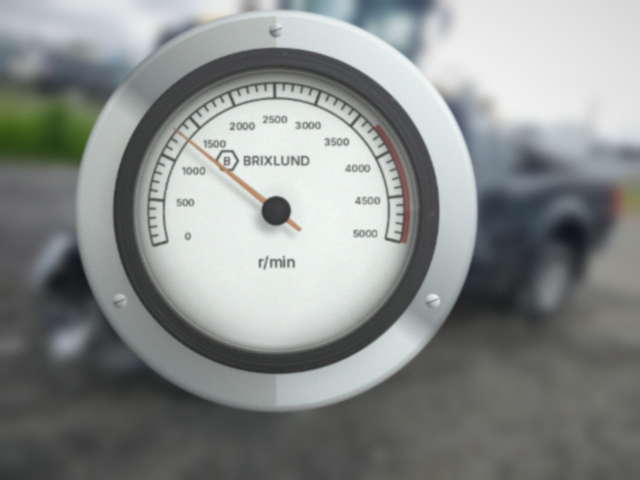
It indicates 1300 rpm
